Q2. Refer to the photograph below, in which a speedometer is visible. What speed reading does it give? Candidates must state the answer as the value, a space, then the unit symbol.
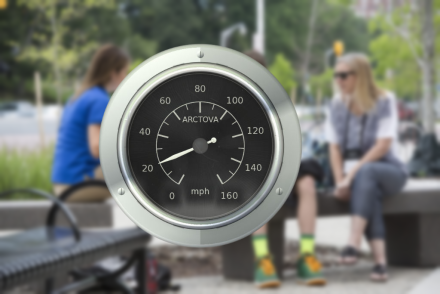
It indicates 20 mph
